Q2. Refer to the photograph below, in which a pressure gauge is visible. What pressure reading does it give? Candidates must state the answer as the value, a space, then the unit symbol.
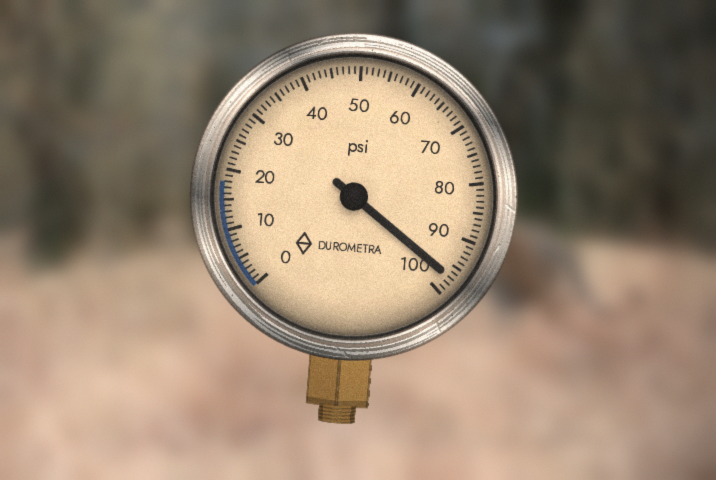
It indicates 97 psi
